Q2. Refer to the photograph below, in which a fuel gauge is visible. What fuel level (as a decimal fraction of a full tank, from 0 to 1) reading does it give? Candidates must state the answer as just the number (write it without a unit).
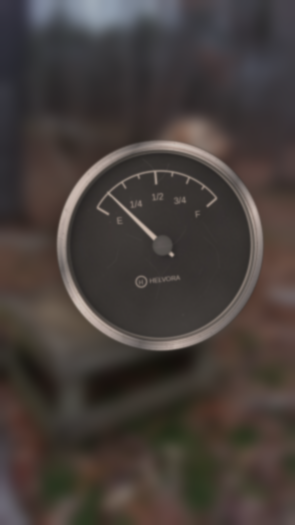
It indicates 0.125
